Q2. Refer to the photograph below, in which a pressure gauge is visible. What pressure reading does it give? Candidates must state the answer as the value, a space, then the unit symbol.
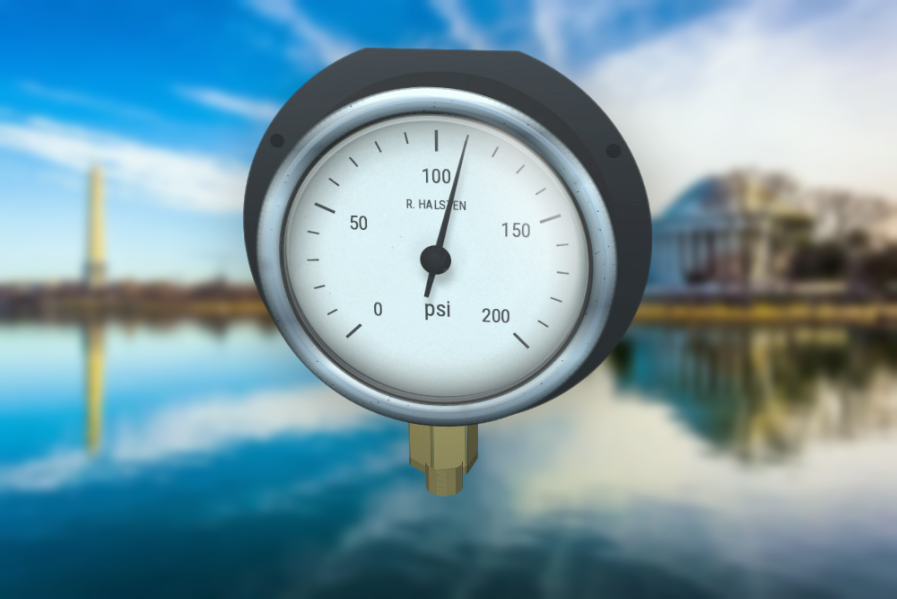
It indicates 110 psi
